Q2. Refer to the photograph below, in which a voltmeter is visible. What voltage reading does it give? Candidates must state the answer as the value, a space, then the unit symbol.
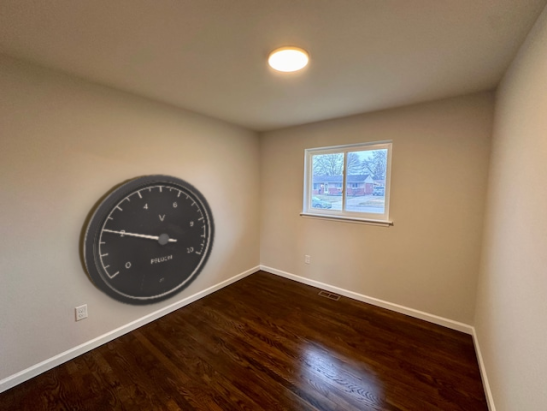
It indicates 2 V
